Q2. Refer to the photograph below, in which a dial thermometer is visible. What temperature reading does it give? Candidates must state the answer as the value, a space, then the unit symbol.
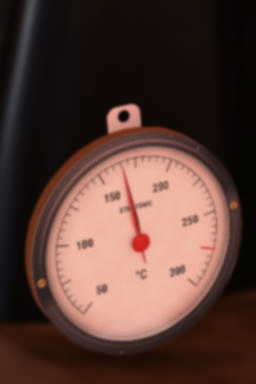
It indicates 165 °C
